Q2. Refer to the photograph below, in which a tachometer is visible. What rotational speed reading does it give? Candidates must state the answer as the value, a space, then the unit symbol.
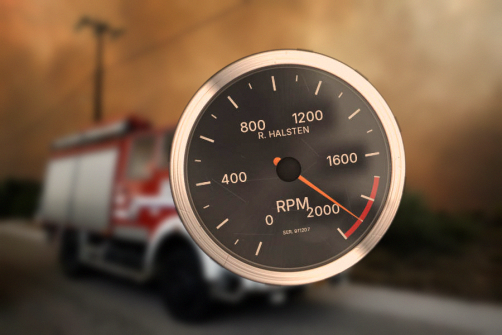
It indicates 1900 rpm
